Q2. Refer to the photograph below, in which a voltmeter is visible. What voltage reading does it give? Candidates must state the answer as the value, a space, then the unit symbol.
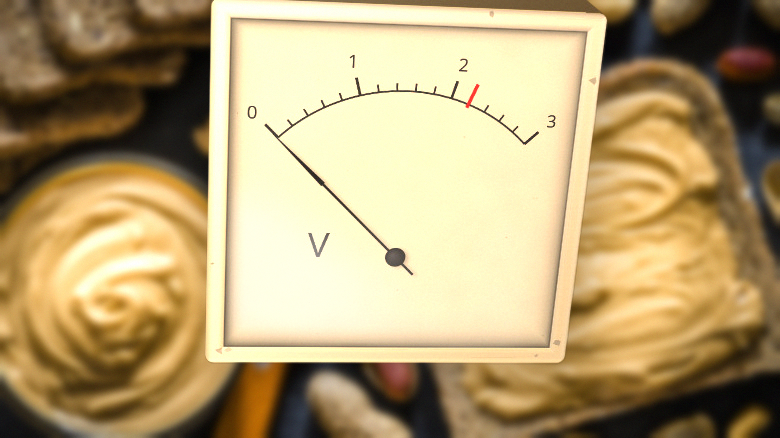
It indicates 0 V
